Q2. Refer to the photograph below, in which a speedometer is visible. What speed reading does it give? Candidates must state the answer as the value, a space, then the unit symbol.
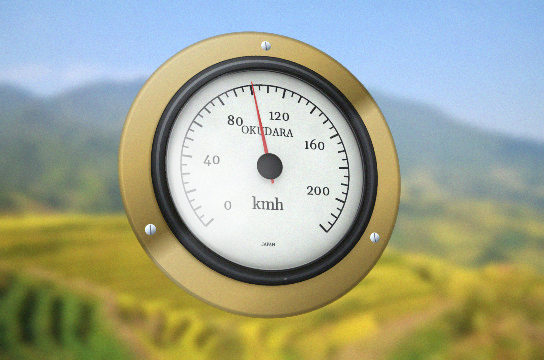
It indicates 100 km/h
